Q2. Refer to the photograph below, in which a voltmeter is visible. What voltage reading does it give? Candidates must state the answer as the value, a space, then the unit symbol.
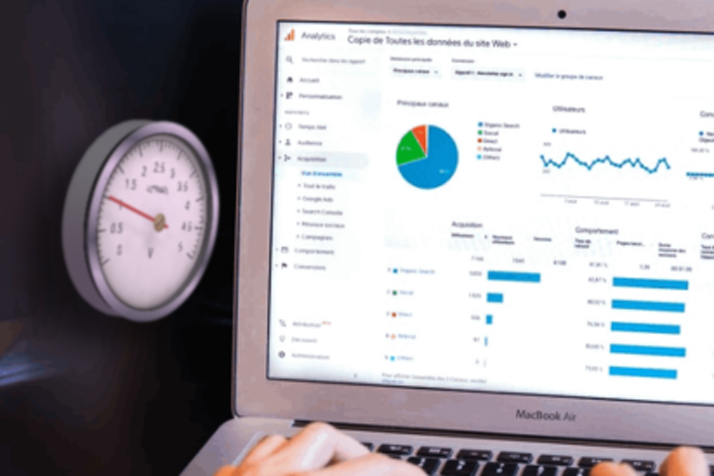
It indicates 1 V
